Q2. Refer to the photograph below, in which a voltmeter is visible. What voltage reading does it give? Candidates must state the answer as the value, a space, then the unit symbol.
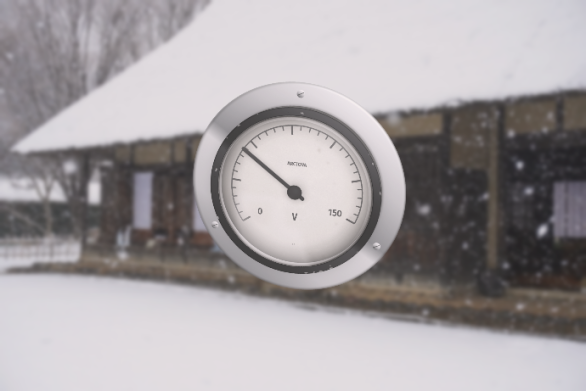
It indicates 45 V
